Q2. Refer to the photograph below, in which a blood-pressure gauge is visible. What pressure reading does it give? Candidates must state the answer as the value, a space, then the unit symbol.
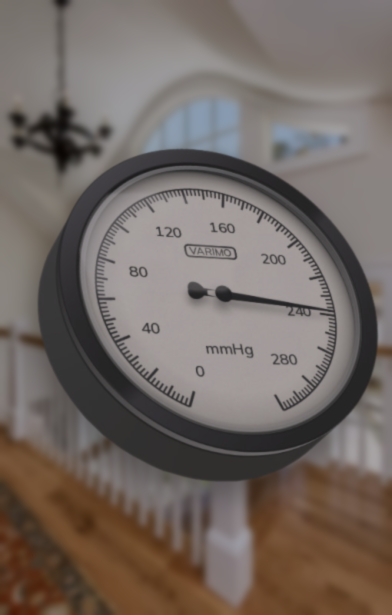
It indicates 240 mmHg
